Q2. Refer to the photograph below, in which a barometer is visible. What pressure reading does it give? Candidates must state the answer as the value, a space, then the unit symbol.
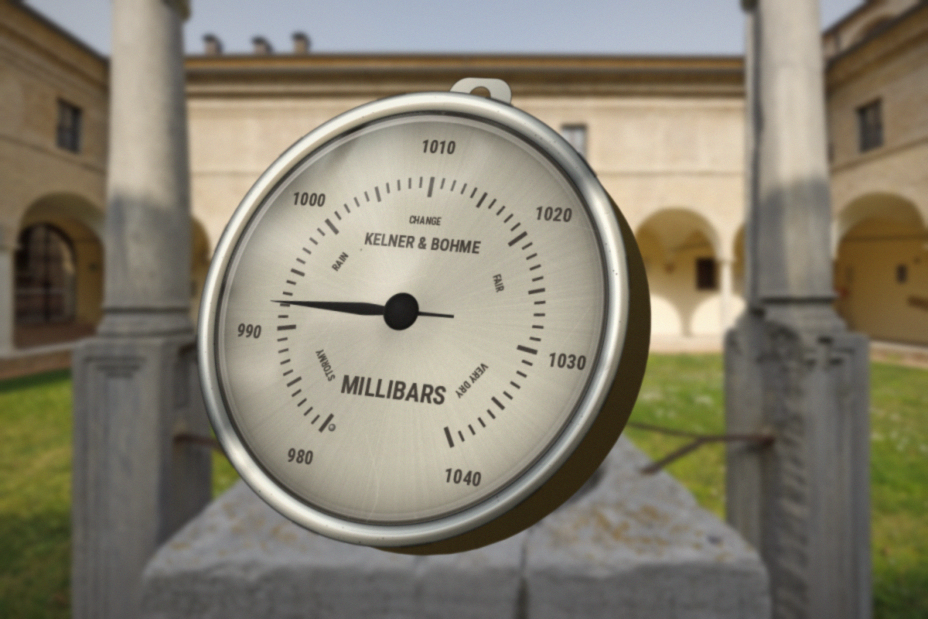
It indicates 992 mbar
